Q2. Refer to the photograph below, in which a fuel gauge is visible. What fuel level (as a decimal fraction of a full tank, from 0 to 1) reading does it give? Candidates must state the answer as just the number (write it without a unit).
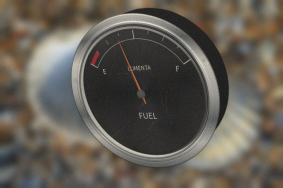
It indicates 0.375
